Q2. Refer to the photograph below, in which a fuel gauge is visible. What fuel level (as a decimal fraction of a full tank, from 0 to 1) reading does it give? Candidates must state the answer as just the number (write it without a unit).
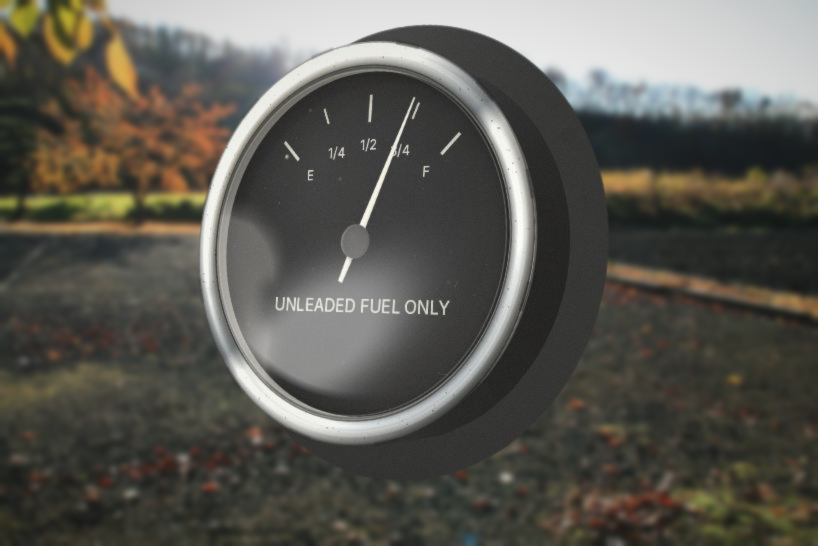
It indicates 0.75
